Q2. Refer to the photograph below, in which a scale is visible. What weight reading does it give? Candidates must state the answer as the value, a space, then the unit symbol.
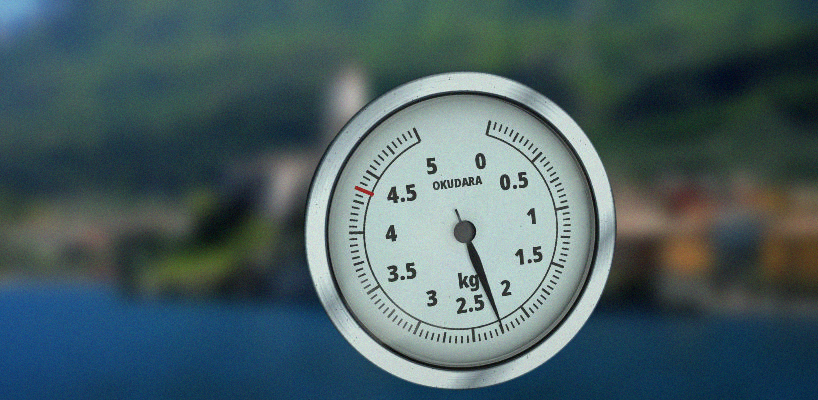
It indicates 2.25 kg
